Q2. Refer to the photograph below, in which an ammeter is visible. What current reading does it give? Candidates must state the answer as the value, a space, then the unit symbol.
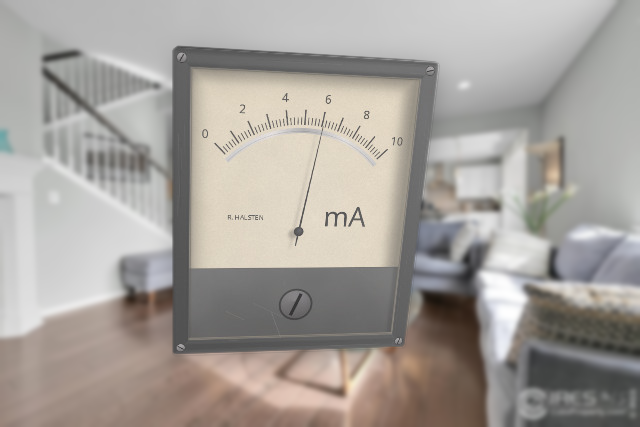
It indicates 6 mA
